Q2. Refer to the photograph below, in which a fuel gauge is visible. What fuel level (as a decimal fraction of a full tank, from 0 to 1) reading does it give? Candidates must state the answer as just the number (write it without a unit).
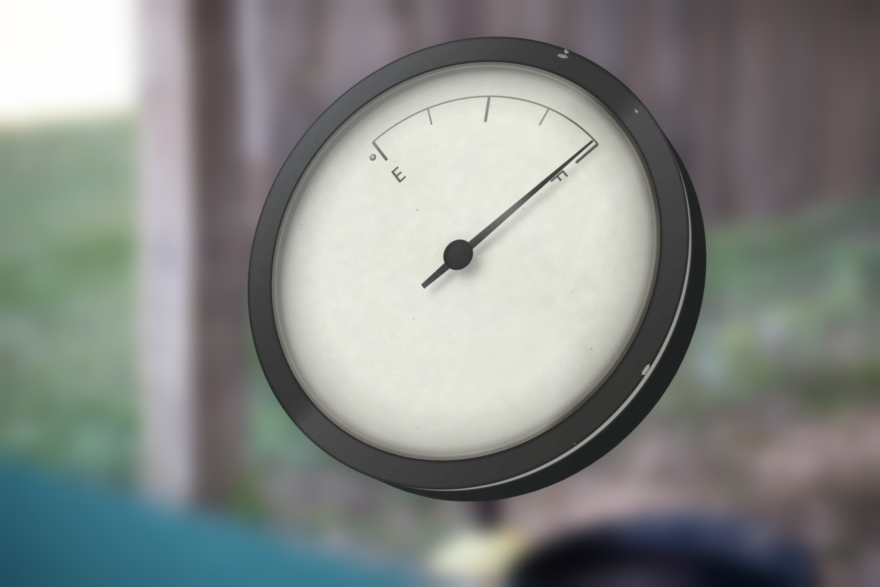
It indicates 1
